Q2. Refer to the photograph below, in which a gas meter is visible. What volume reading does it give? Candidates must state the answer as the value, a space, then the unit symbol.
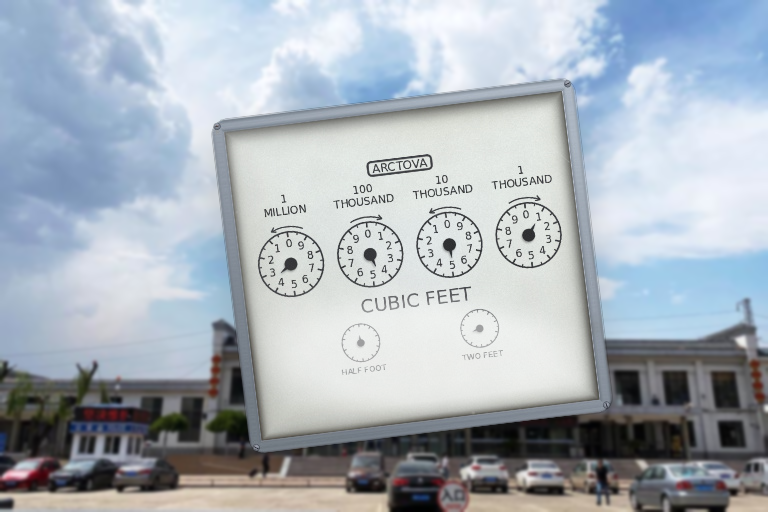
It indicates 345100 ft³
